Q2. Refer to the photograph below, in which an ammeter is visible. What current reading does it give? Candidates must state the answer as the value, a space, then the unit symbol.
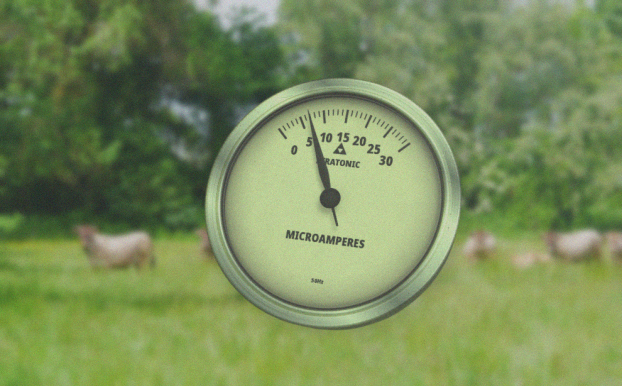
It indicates 7 µA
